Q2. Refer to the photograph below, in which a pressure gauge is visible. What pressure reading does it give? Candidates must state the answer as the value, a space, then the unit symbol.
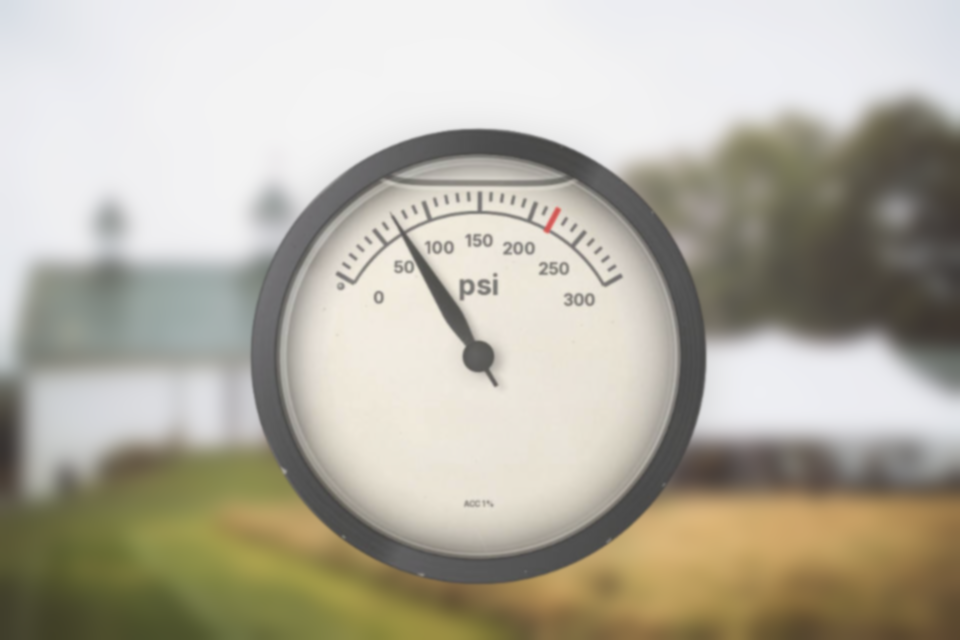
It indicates 70 psi
